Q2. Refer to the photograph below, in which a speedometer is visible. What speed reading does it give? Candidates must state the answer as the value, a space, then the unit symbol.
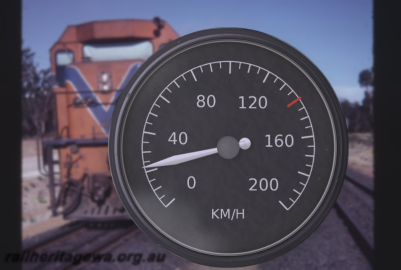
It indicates 22.5 km/h
